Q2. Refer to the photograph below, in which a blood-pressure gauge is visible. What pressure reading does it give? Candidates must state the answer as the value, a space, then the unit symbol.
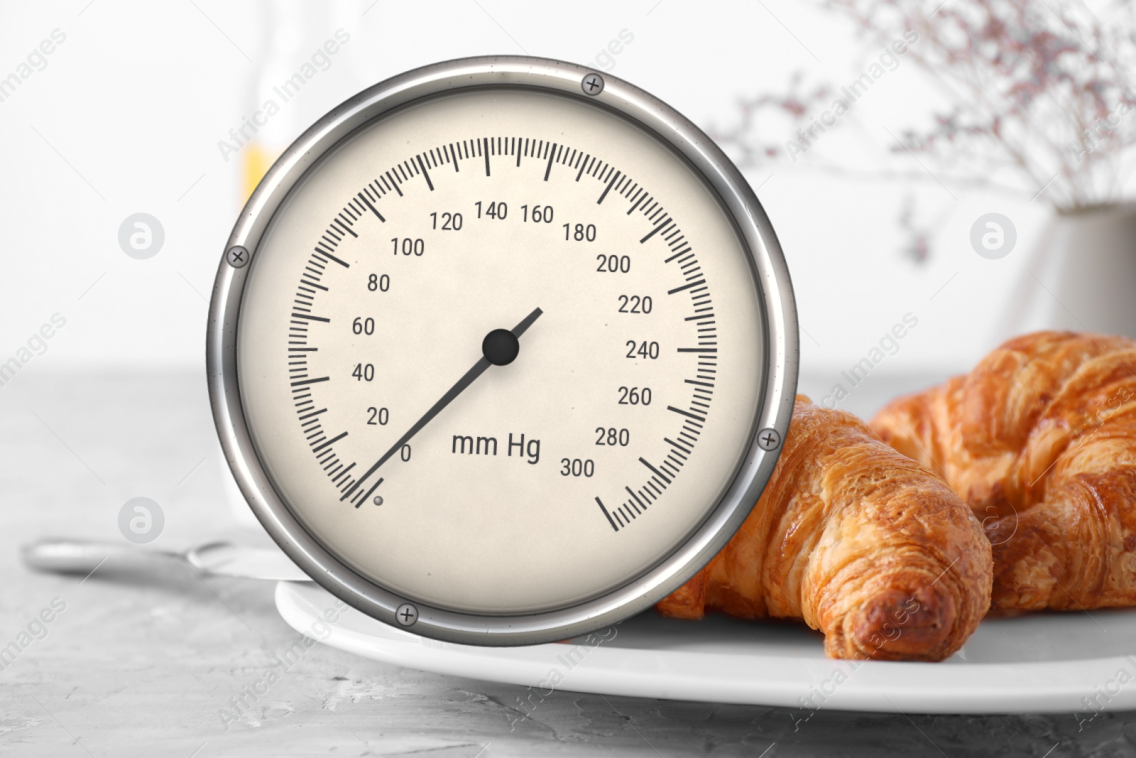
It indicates 4 mmHg
